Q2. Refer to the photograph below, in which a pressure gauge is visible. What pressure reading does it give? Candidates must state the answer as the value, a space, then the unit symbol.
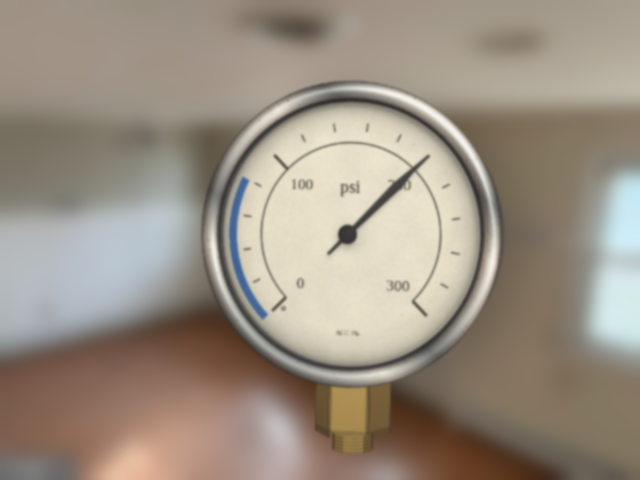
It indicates 200 psi
